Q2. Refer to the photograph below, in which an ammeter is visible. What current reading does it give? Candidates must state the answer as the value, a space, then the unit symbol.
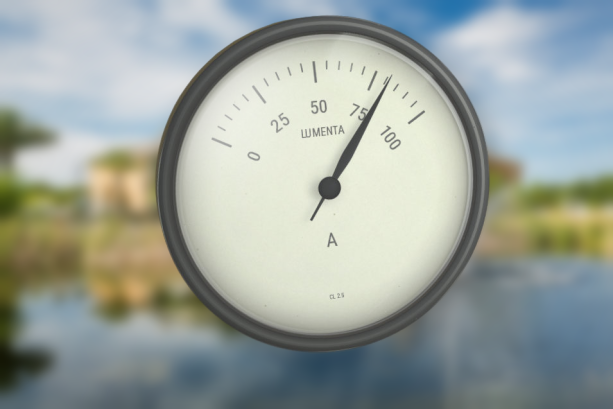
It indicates 80 A
